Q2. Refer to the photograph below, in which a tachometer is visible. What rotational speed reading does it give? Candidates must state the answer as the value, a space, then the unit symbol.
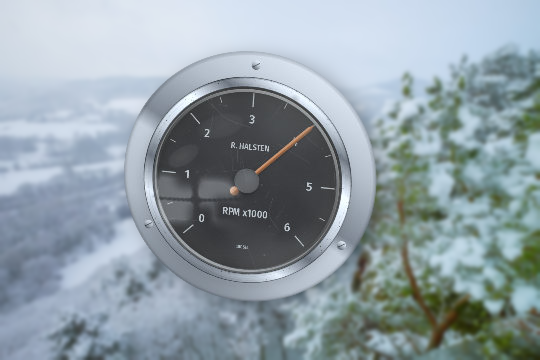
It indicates 4000 rpm
